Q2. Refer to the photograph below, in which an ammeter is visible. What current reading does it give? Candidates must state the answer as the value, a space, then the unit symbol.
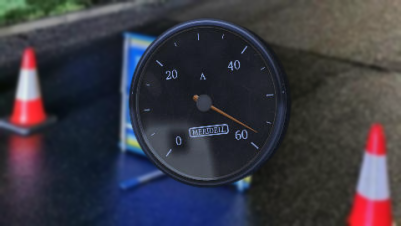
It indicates 57.5 A
